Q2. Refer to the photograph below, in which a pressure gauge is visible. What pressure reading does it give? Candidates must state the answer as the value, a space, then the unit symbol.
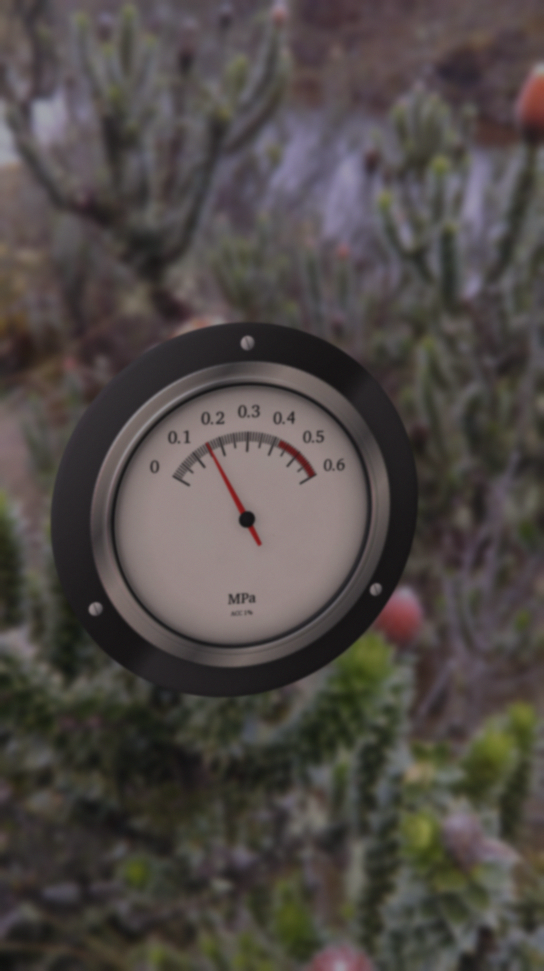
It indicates 0.15 MPa
